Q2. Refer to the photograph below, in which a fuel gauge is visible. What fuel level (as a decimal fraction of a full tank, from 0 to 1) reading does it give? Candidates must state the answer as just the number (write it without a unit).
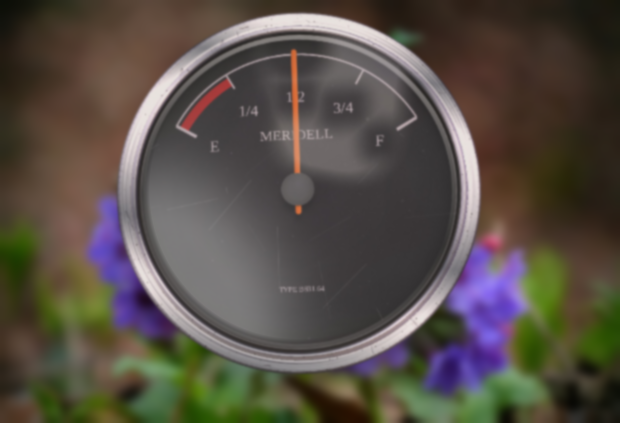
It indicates 0.5
